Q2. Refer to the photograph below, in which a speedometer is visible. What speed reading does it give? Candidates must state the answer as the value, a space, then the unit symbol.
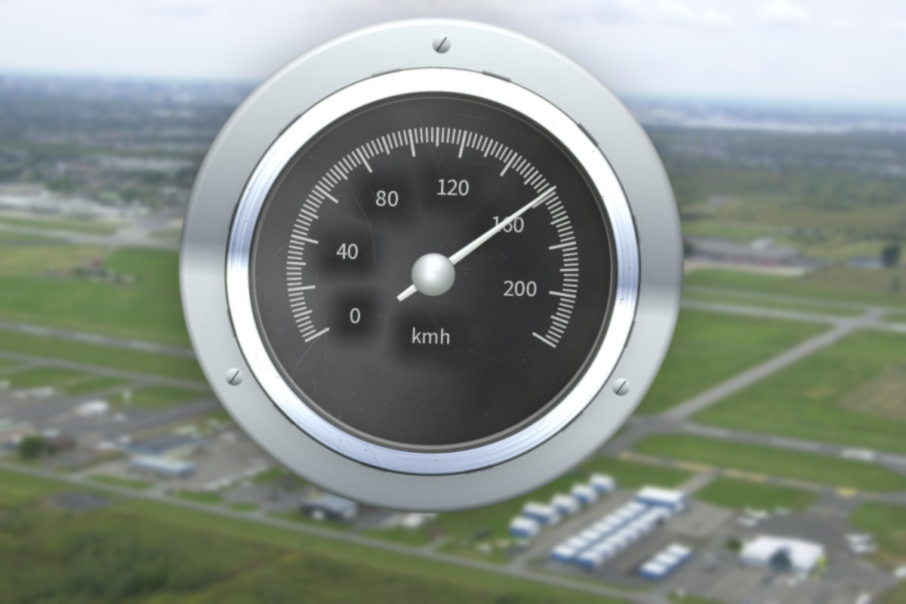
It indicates 158 km/h
